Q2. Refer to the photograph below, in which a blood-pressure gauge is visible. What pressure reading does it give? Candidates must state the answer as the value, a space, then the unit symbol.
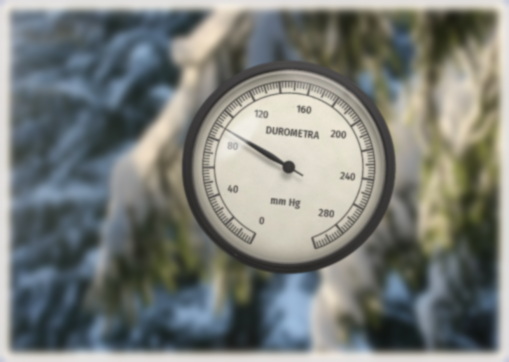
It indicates 90 mmHg
